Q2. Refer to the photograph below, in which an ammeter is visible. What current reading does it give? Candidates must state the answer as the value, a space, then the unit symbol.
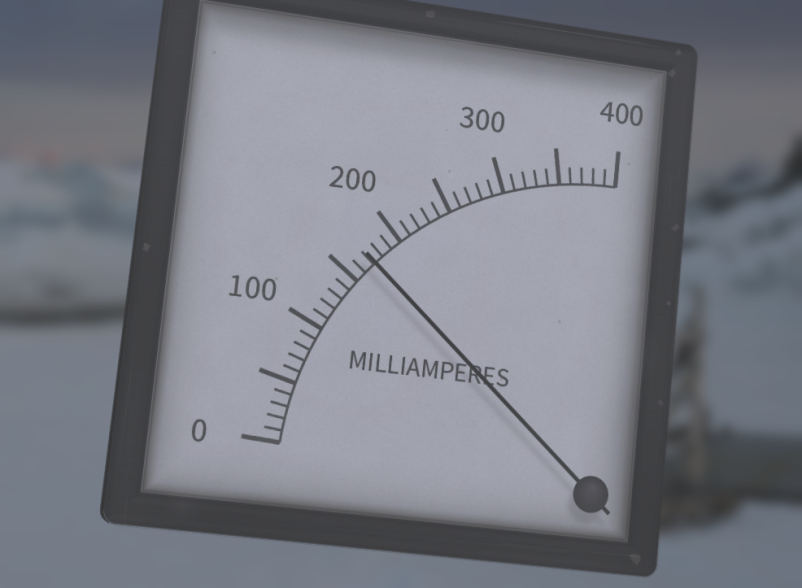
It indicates 170 mA
